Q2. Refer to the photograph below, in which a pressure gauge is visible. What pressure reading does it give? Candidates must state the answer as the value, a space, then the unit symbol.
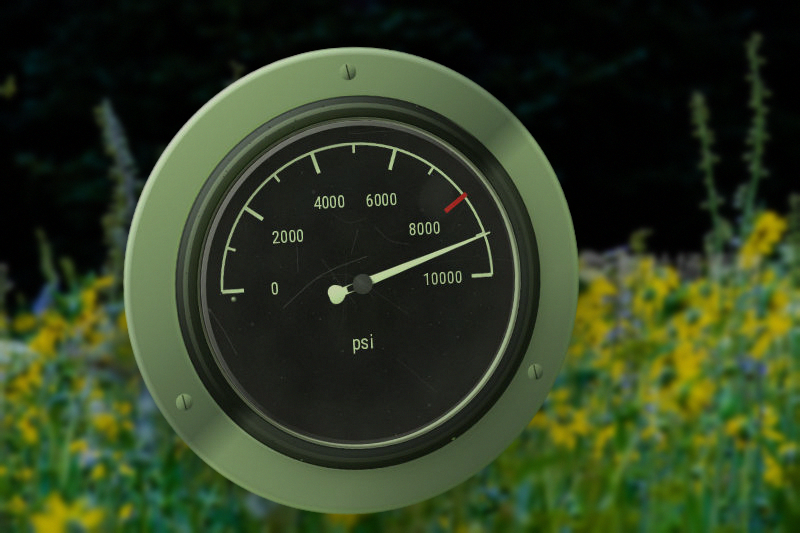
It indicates 9000 psi
